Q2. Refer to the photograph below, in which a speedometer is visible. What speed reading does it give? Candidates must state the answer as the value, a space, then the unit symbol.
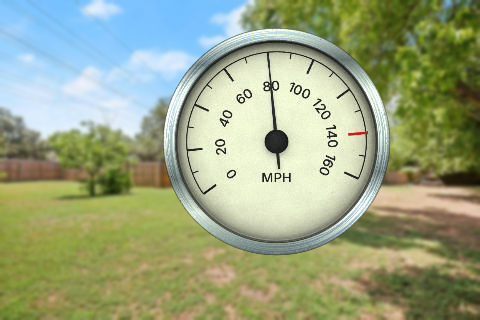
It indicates 80 mph
